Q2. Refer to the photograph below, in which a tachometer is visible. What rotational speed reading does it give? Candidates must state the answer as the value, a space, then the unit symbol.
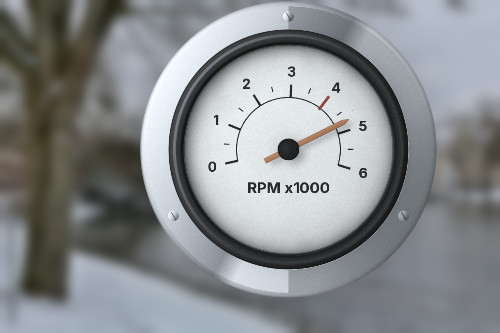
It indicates 4750 rpm
